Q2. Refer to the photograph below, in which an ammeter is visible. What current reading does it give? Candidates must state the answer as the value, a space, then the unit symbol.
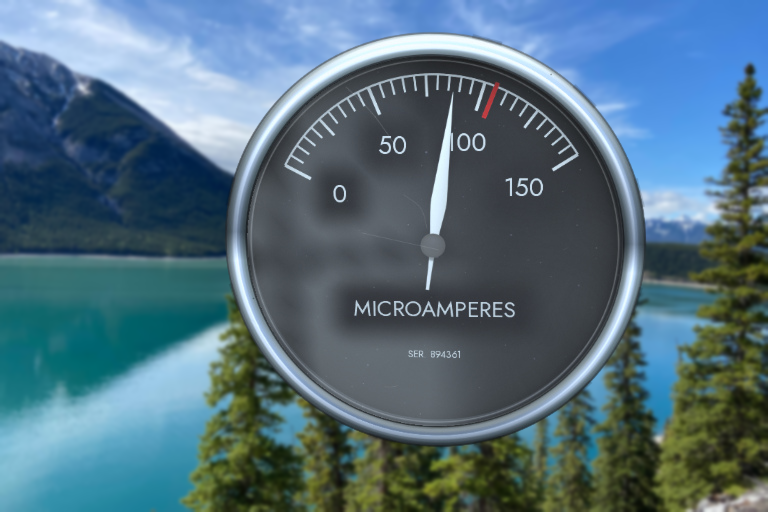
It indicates 87.5 µA
